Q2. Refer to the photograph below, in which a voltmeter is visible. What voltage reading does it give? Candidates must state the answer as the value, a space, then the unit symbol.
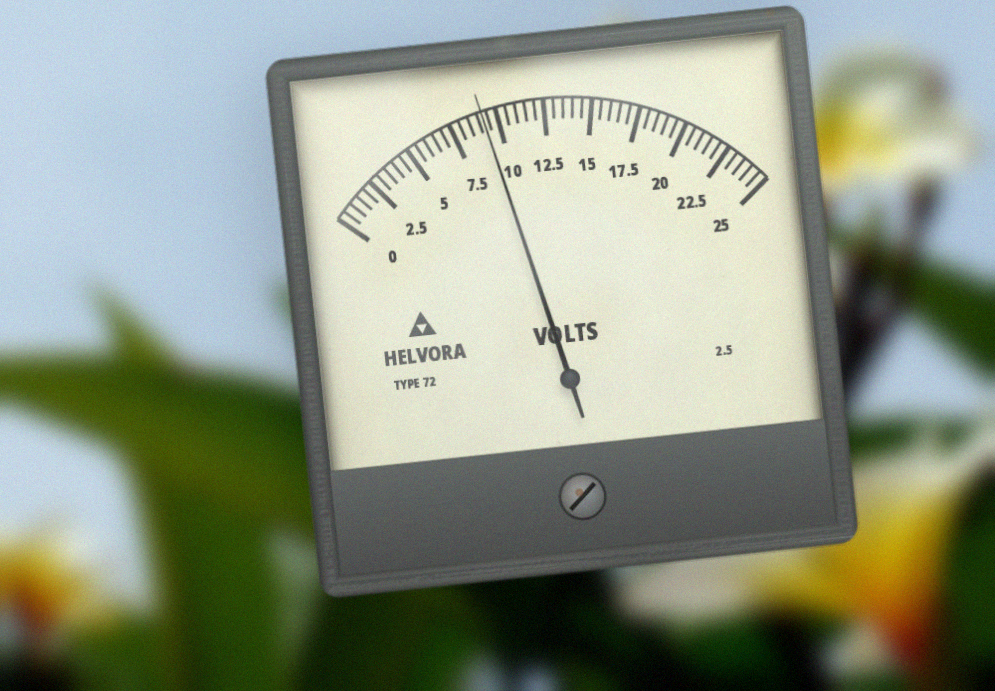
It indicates 9.25 V
